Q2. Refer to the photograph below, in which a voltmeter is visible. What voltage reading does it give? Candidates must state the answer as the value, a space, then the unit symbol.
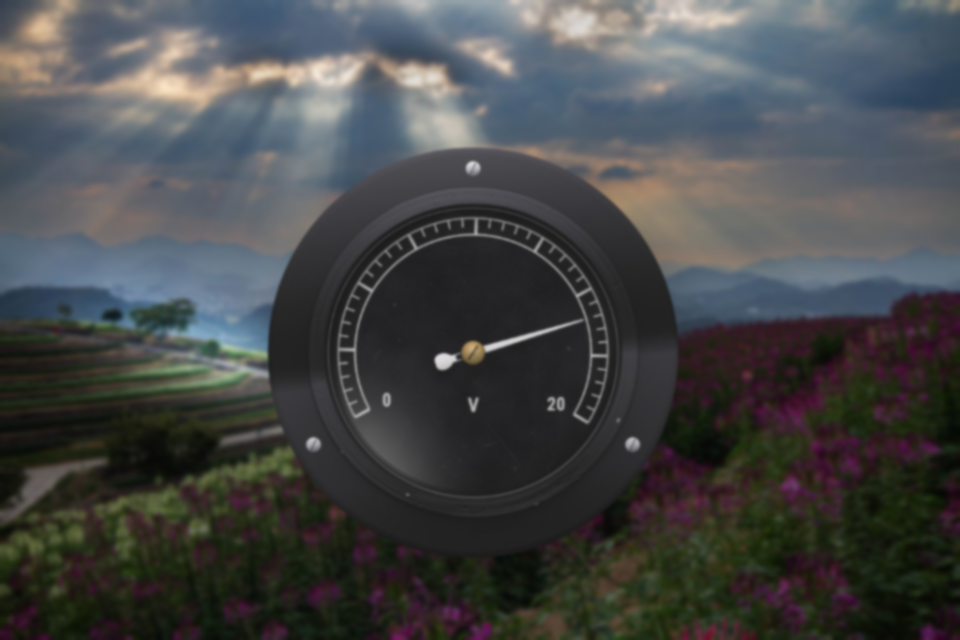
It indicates 16 V
